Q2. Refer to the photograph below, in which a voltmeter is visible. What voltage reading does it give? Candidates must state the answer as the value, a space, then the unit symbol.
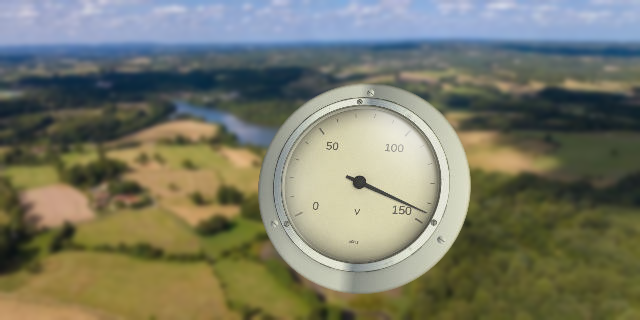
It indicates 145 V
